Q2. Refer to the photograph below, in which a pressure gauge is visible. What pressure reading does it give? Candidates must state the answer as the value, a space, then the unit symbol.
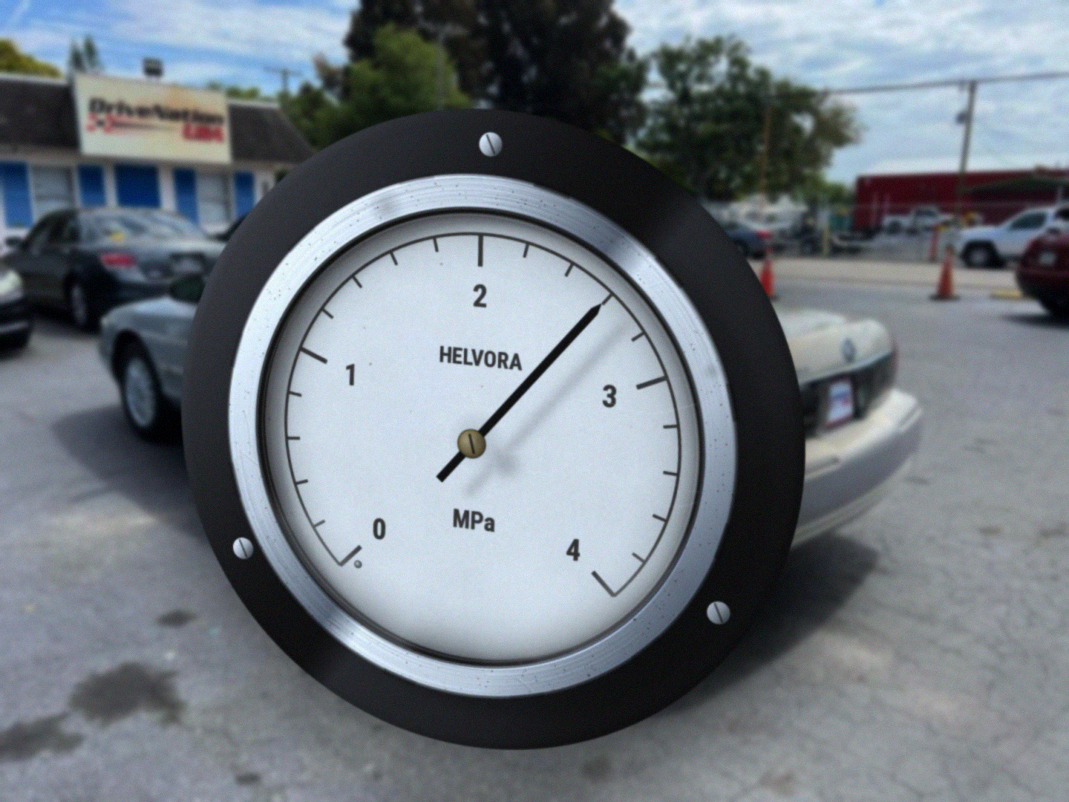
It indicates 2.6 MPa
